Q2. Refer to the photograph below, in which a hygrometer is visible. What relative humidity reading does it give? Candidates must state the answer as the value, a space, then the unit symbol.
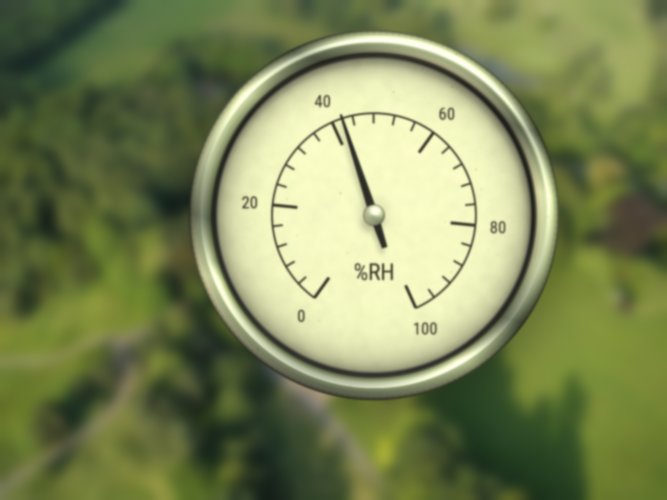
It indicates 42 %
